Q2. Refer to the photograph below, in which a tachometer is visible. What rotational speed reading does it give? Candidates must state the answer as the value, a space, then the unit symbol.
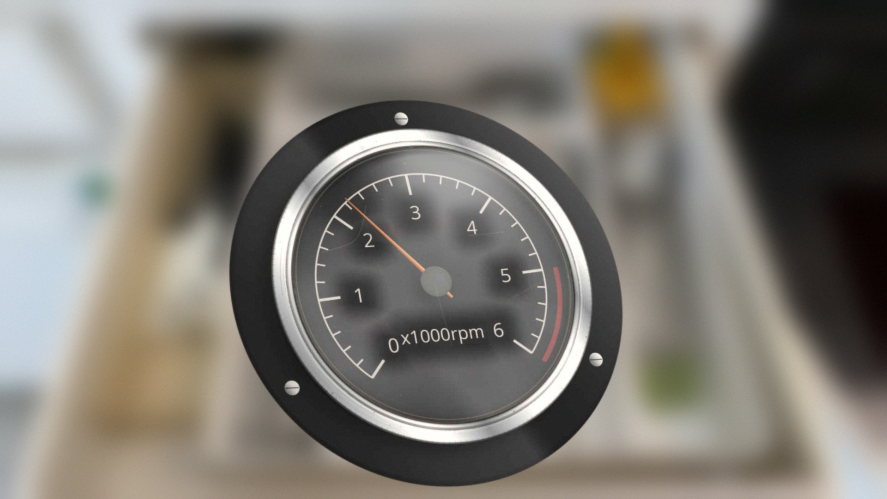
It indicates 2200 rpm
